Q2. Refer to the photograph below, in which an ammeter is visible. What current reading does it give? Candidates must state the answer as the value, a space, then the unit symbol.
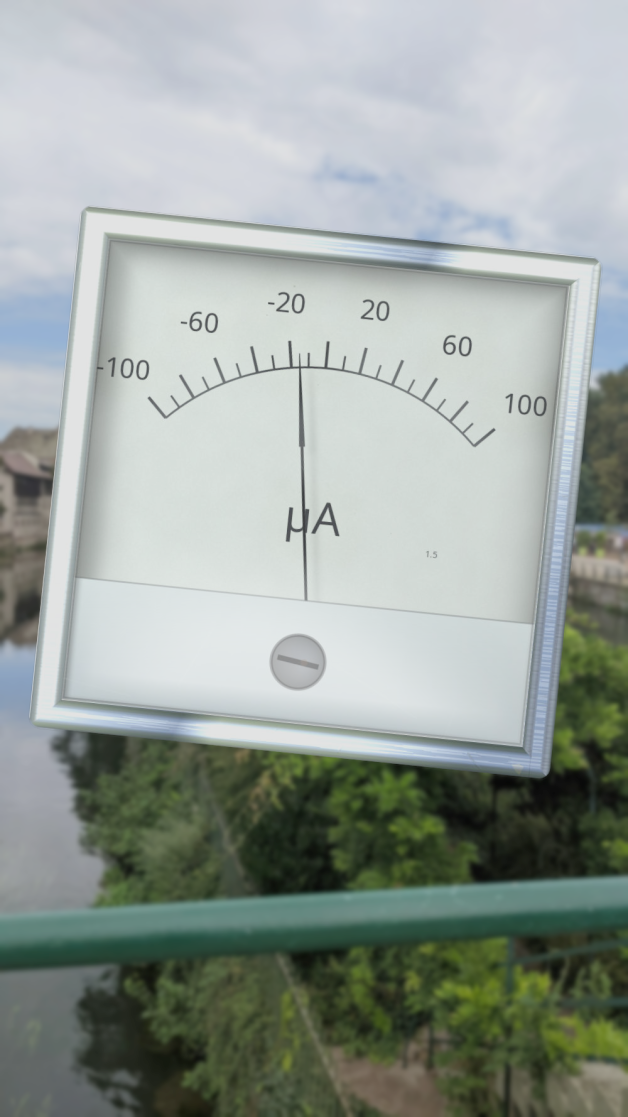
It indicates -15 µA
